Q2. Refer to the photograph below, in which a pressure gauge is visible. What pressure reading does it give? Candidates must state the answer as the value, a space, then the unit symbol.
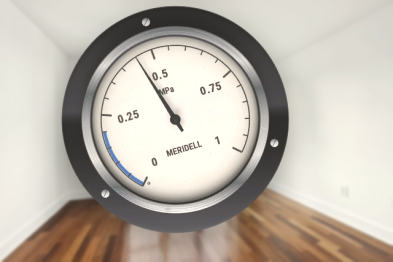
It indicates 0.45 MPa
